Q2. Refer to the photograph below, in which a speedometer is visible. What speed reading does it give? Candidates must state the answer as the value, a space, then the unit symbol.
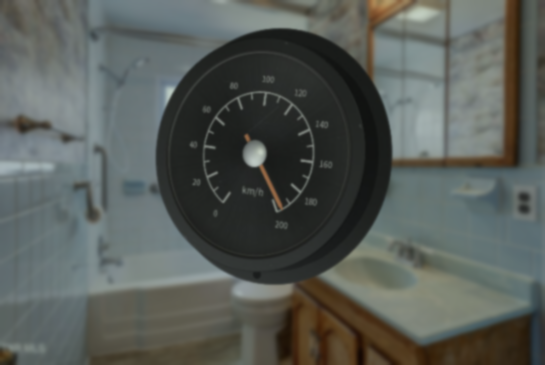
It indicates 195 km/h
